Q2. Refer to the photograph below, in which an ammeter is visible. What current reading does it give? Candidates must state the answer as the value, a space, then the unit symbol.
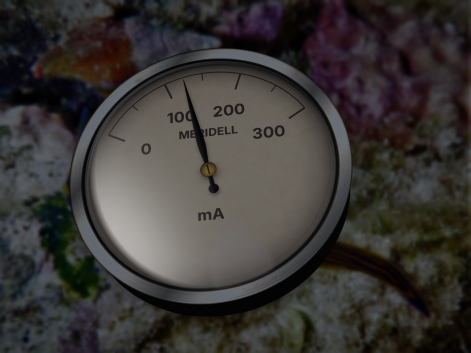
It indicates 125 mA
